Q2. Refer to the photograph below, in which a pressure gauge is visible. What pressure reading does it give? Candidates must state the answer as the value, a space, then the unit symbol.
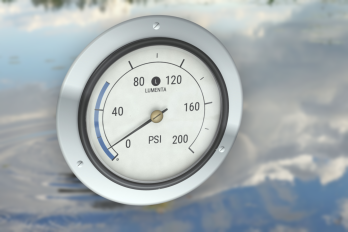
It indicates 10 psi
